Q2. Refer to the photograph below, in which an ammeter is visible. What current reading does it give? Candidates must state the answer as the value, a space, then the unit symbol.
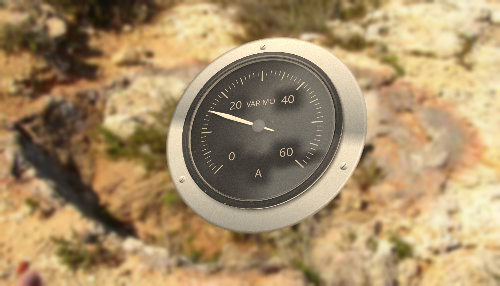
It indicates 15 A
